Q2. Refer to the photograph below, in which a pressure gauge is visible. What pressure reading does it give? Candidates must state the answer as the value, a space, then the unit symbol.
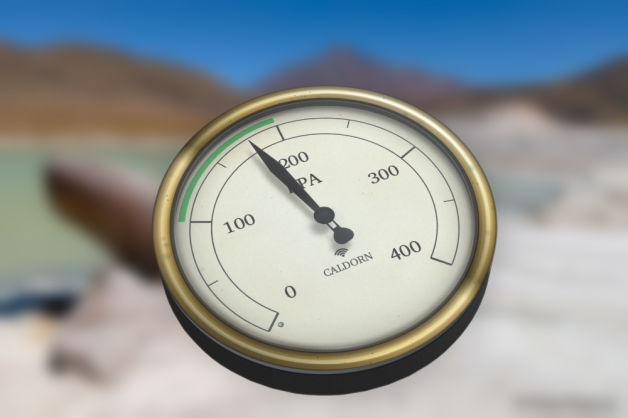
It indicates 175 kPa
